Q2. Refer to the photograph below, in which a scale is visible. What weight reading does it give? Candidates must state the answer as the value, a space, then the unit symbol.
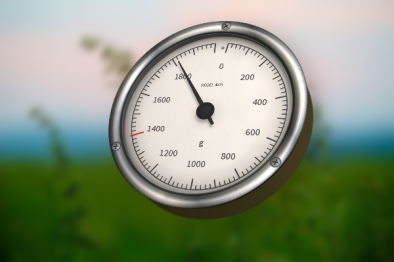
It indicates 1820 g
